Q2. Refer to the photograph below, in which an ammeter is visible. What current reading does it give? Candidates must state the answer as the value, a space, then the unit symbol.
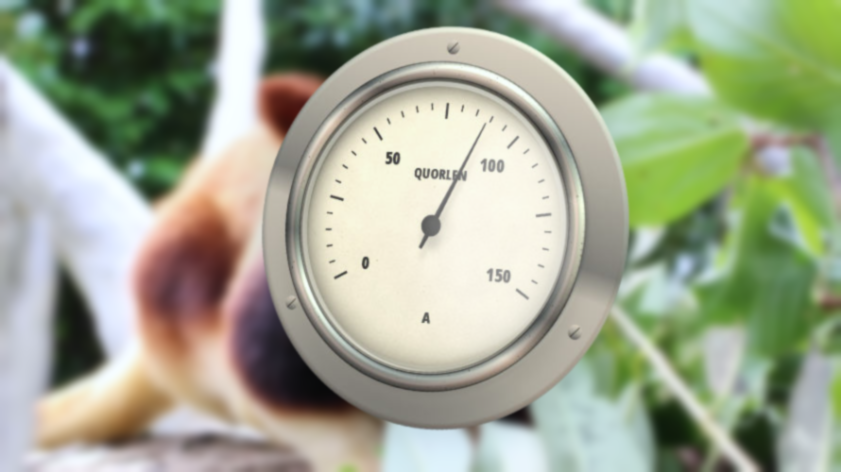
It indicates 90 A
